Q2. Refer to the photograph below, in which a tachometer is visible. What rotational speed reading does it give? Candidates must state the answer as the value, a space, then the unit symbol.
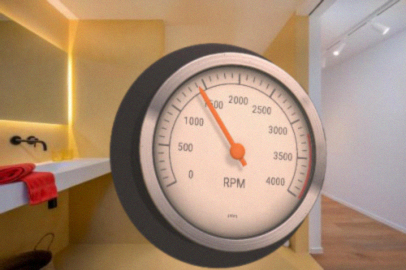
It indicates 1400 rpm
